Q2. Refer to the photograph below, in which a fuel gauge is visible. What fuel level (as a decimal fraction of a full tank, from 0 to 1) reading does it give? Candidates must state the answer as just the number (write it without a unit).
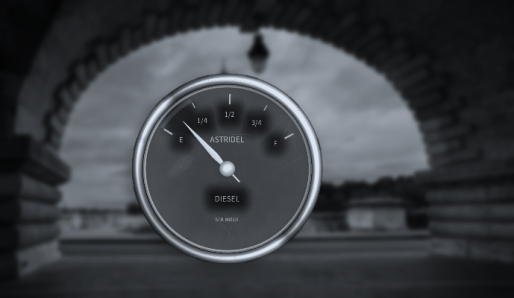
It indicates 0.125
